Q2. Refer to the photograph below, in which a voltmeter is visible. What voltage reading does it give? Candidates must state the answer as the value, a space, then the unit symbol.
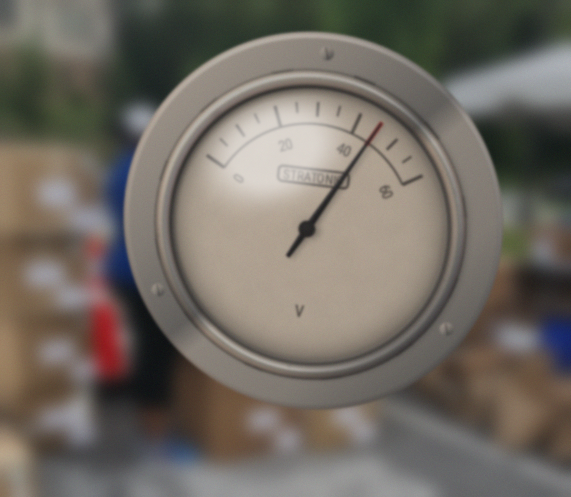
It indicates 45 V
